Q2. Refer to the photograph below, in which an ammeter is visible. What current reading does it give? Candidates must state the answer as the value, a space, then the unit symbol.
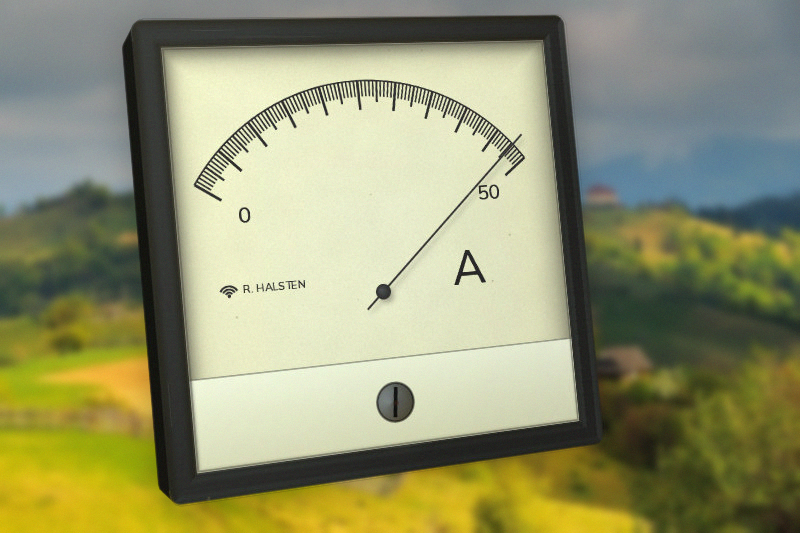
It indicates 47.5 A
